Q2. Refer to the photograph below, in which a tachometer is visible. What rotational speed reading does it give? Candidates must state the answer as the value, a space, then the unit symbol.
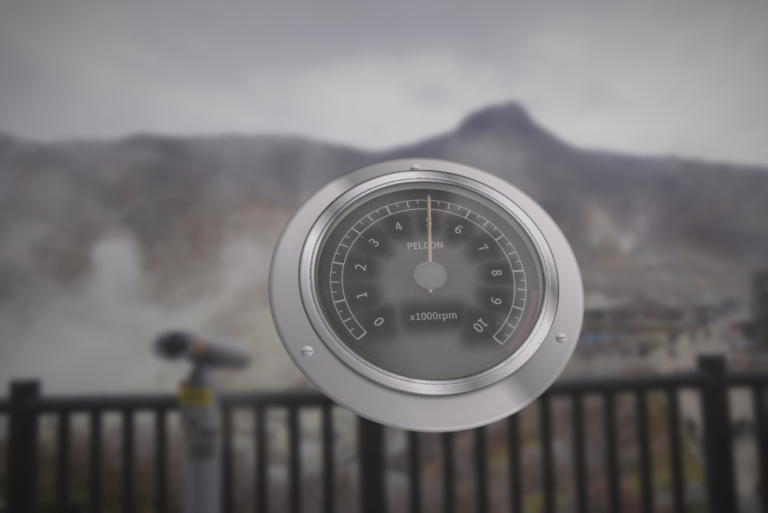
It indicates 5000 rpm
